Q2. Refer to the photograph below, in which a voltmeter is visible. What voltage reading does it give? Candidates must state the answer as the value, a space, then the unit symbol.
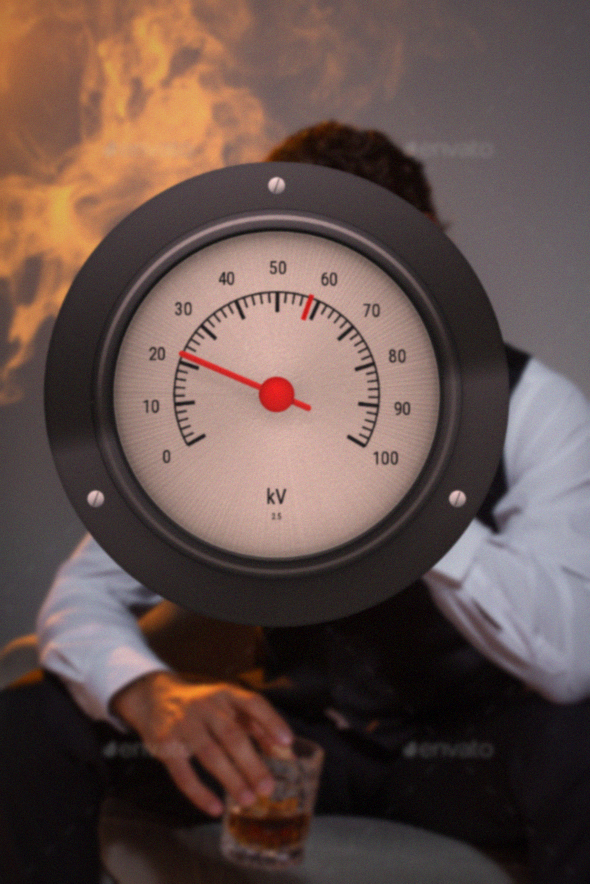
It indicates 22 kV
